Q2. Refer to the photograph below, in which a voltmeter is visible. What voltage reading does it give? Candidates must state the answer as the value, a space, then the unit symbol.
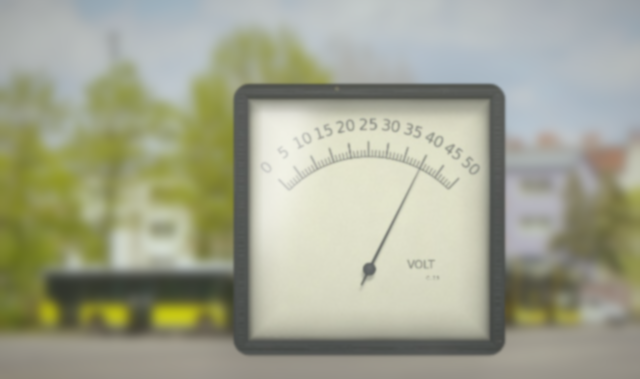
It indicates 40 V
